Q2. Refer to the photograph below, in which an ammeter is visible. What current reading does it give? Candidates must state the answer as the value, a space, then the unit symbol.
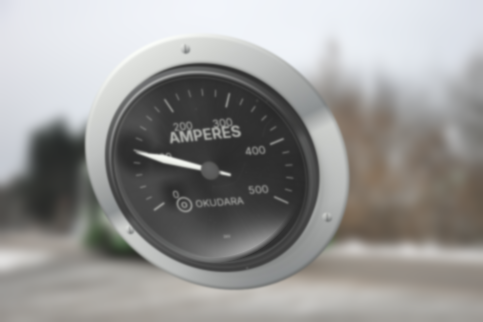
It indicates 100 A
